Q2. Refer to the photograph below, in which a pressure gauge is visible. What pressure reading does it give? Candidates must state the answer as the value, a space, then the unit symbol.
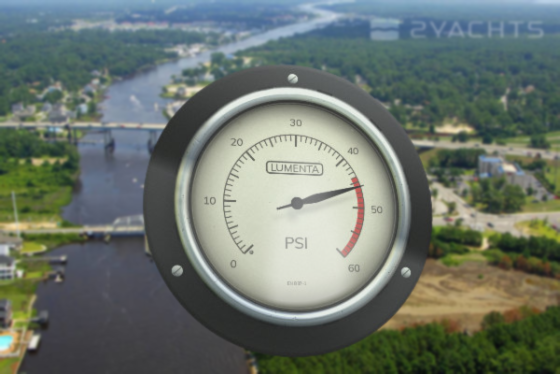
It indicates 46 psi
